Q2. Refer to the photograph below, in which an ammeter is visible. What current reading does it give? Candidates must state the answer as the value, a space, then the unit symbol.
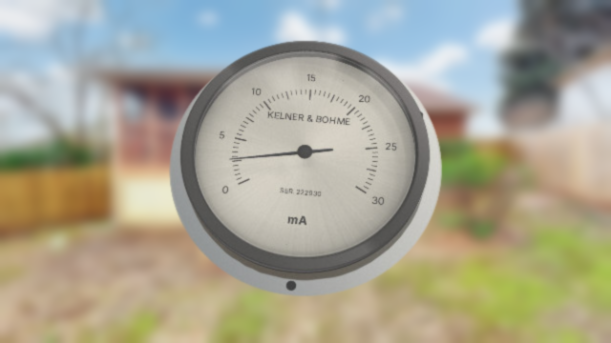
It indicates 2.5 mA
